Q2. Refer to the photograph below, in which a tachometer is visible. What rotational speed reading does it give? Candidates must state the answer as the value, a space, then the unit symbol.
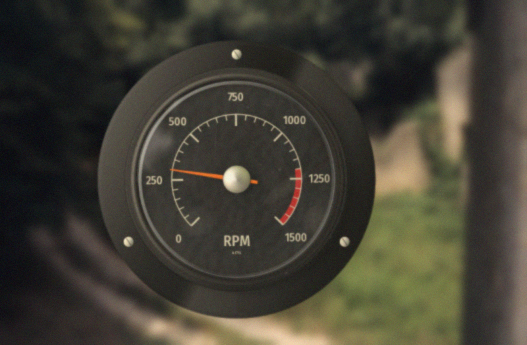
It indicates 300 rpm
